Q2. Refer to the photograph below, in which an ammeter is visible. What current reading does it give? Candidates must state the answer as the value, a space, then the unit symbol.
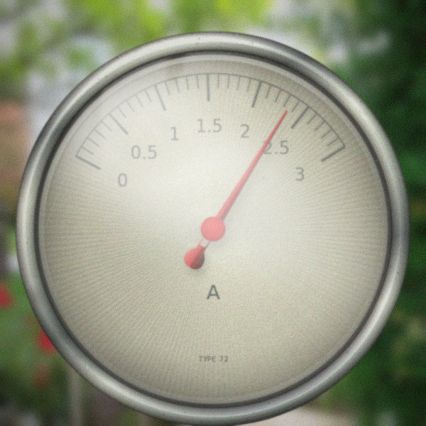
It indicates 2.35 A
